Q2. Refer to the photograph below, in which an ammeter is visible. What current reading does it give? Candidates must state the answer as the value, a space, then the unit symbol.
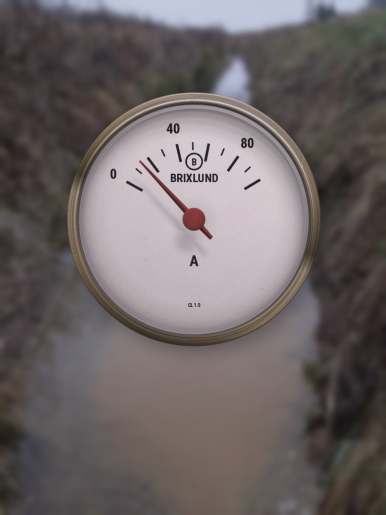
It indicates 15 A
